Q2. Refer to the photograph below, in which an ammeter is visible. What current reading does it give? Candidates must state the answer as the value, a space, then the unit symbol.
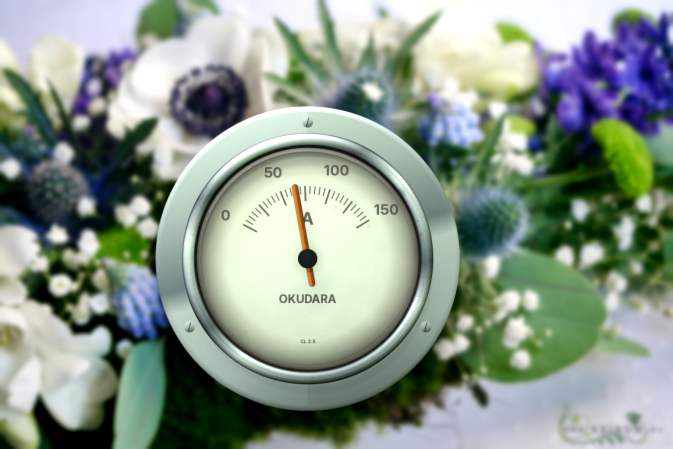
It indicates 65 A
